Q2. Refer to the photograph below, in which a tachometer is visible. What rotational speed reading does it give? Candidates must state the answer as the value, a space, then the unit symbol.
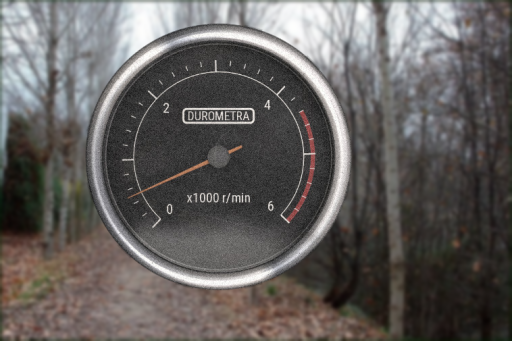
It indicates 500 rpm
